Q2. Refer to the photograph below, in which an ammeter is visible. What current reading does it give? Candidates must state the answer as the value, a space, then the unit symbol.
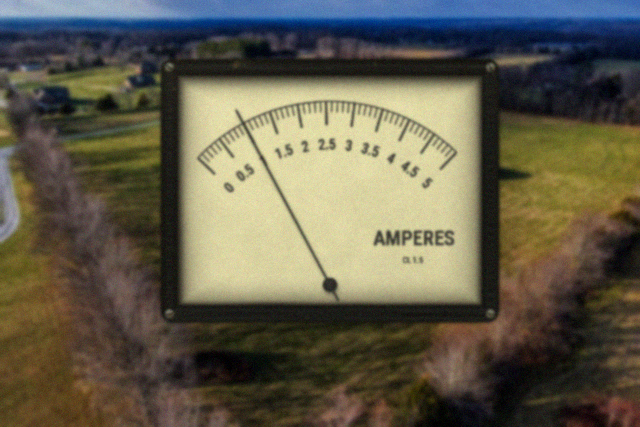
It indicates 1 A
